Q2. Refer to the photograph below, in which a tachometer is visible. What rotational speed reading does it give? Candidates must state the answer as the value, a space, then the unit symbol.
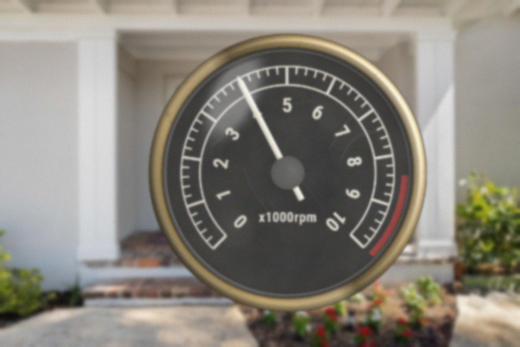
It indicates 4000 rpm
